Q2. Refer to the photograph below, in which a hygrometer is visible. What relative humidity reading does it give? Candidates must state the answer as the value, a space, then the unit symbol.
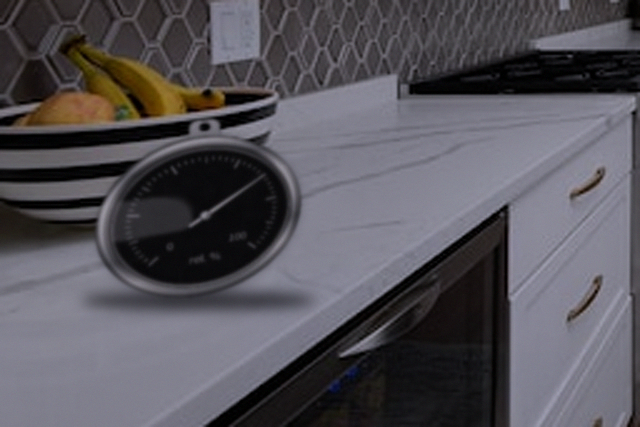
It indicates 70 %
